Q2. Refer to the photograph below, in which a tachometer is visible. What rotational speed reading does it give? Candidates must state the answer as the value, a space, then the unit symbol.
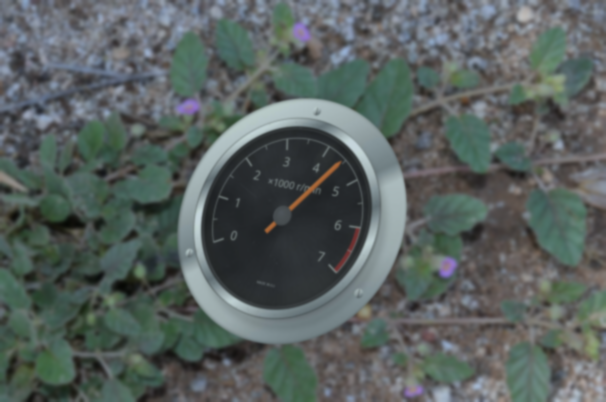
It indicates 4500 rpm
